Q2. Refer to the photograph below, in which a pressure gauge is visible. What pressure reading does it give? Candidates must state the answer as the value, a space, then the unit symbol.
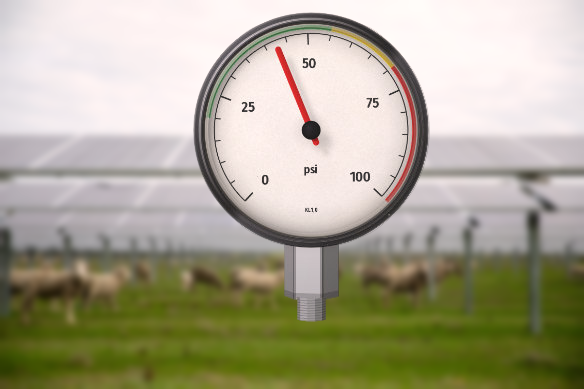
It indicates 42.5 psi
